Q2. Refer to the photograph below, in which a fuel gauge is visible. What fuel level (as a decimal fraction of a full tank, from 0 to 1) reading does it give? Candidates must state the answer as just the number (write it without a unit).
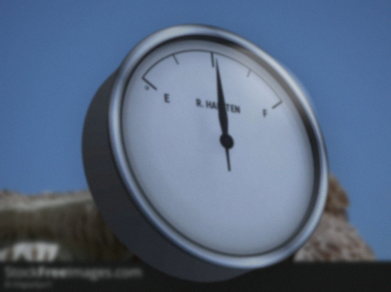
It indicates 0.5
